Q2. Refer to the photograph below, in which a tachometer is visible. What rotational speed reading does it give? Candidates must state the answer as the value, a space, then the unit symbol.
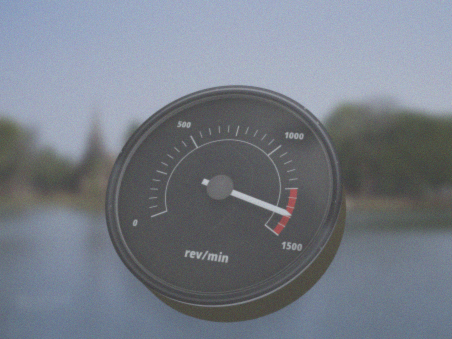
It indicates 1400 rpm
